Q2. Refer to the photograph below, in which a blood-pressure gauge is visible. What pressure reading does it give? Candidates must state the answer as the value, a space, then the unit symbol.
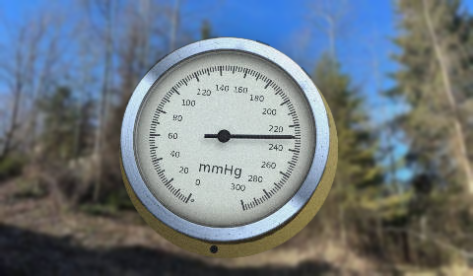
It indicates 230 mmHg
